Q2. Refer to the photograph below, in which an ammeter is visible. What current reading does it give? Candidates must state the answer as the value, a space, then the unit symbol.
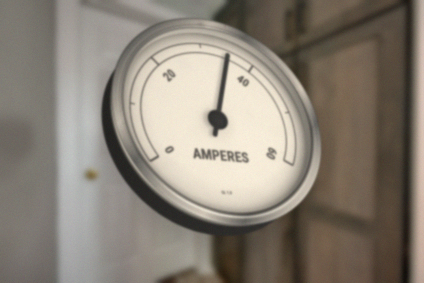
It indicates 35 A
